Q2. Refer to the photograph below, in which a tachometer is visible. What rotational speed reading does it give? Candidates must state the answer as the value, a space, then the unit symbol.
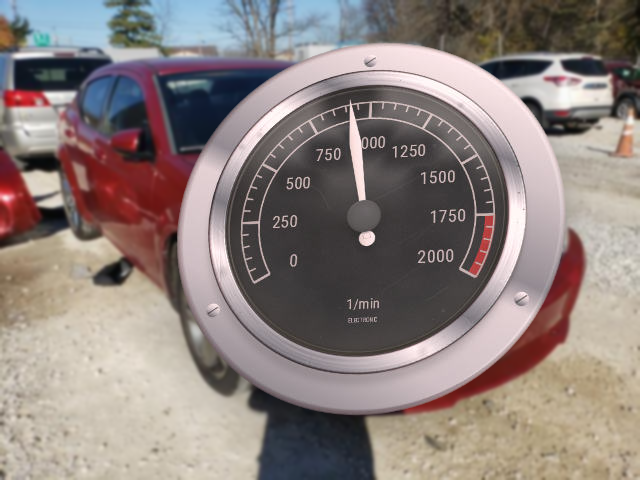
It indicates 925 rpm
